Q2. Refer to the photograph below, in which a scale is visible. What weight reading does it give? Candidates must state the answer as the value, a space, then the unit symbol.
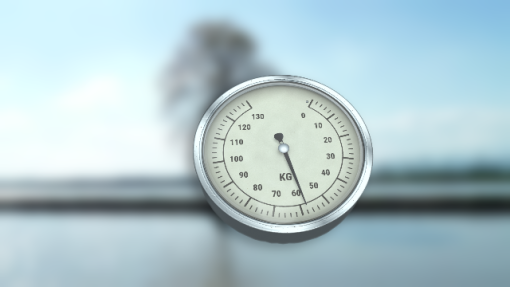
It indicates 58 kg
